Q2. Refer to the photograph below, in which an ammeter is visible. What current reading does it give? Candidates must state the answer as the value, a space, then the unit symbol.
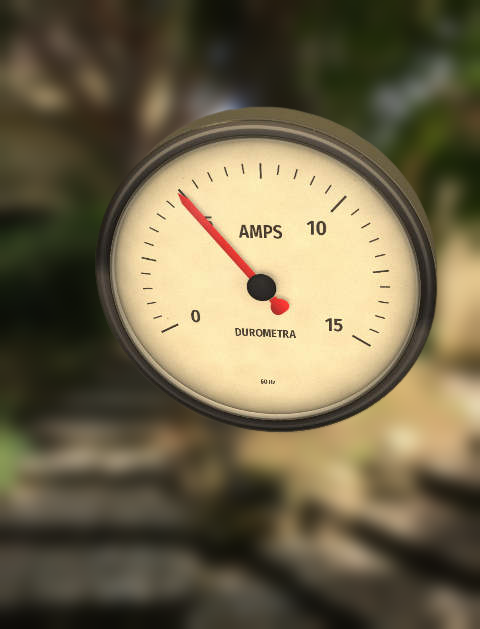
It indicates 5 A
